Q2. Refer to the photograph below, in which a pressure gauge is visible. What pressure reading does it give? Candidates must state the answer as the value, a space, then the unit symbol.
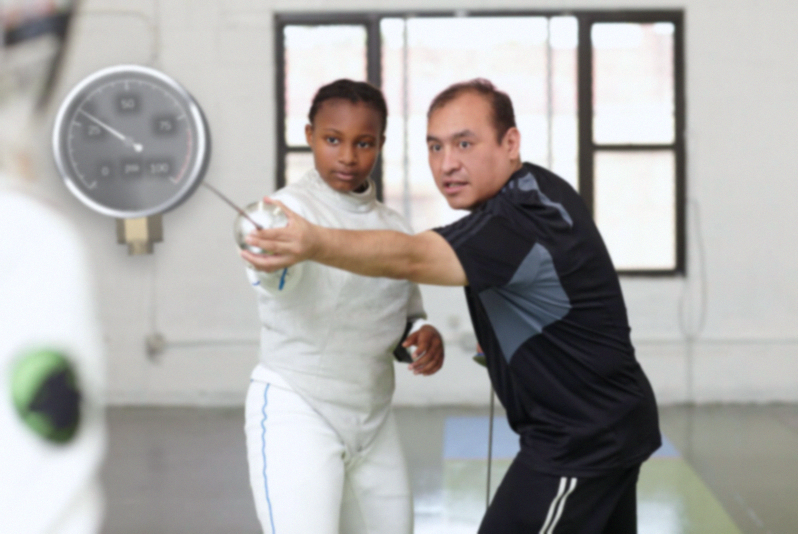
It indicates 30 psi
